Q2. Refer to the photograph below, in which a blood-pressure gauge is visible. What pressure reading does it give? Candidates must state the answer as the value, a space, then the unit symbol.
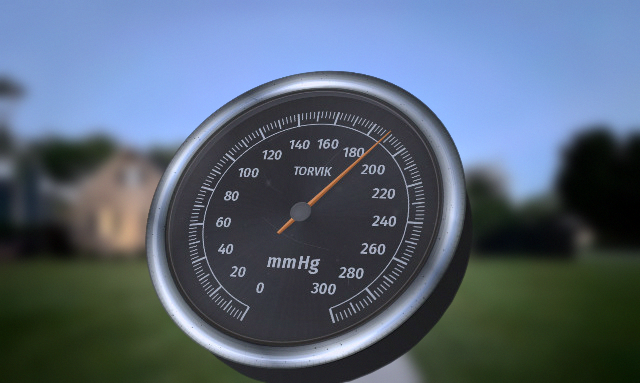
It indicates 190 mmHg
